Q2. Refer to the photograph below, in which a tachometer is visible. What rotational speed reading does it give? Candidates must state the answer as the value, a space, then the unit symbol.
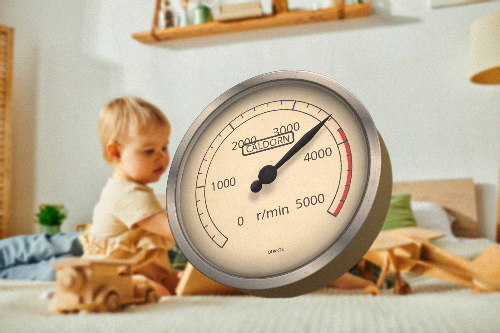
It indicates 3600 rpm
